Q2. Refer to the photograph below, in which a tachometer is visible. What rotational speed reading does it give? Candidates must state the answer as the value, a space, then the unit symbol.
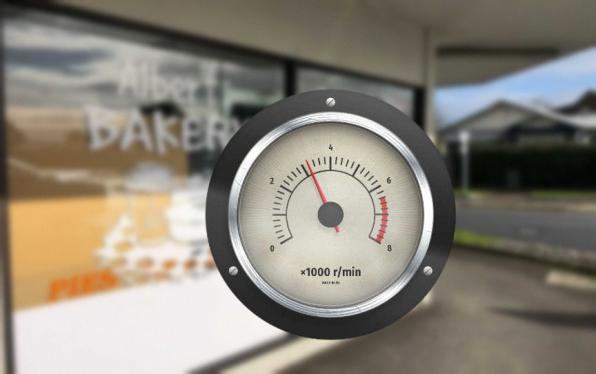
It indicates 3200 rpm
